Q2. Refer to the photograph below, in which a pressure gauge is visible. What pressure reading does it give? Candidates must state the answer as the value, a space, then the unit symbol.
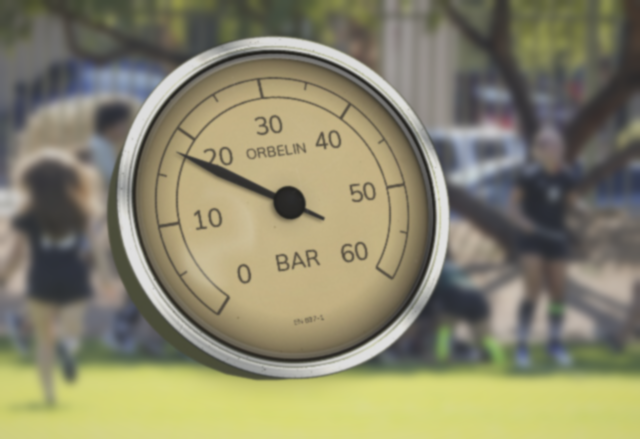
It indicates 17.5 bar
